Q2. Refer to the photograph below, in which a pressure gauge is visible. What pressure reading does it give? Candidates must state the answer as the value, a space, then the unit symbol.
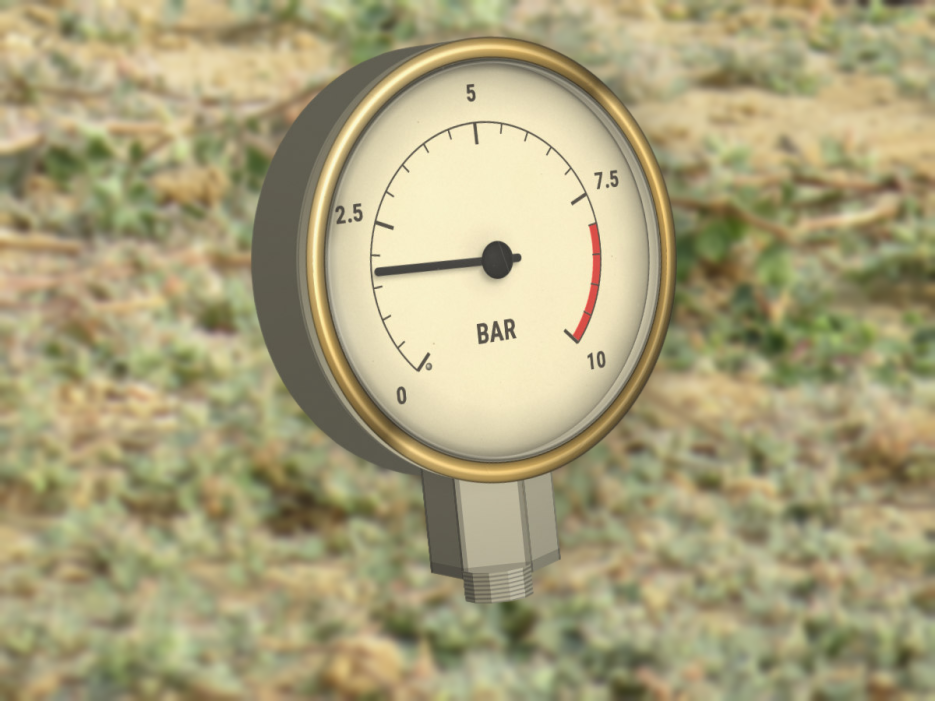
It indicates 1.75 bar
